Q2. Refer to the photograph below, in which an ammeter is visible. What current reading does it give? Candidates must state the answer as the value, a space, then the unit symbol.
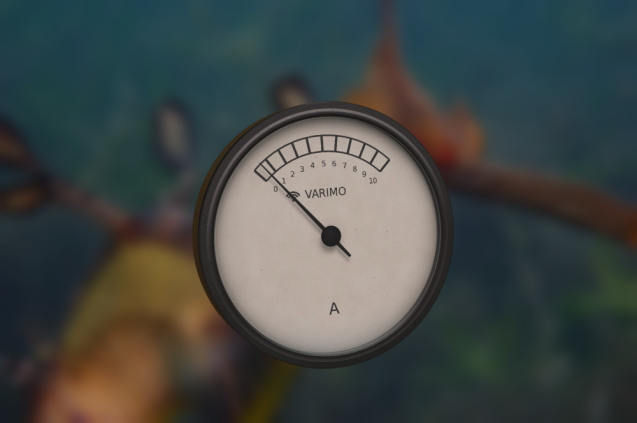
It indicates 0.5 A
